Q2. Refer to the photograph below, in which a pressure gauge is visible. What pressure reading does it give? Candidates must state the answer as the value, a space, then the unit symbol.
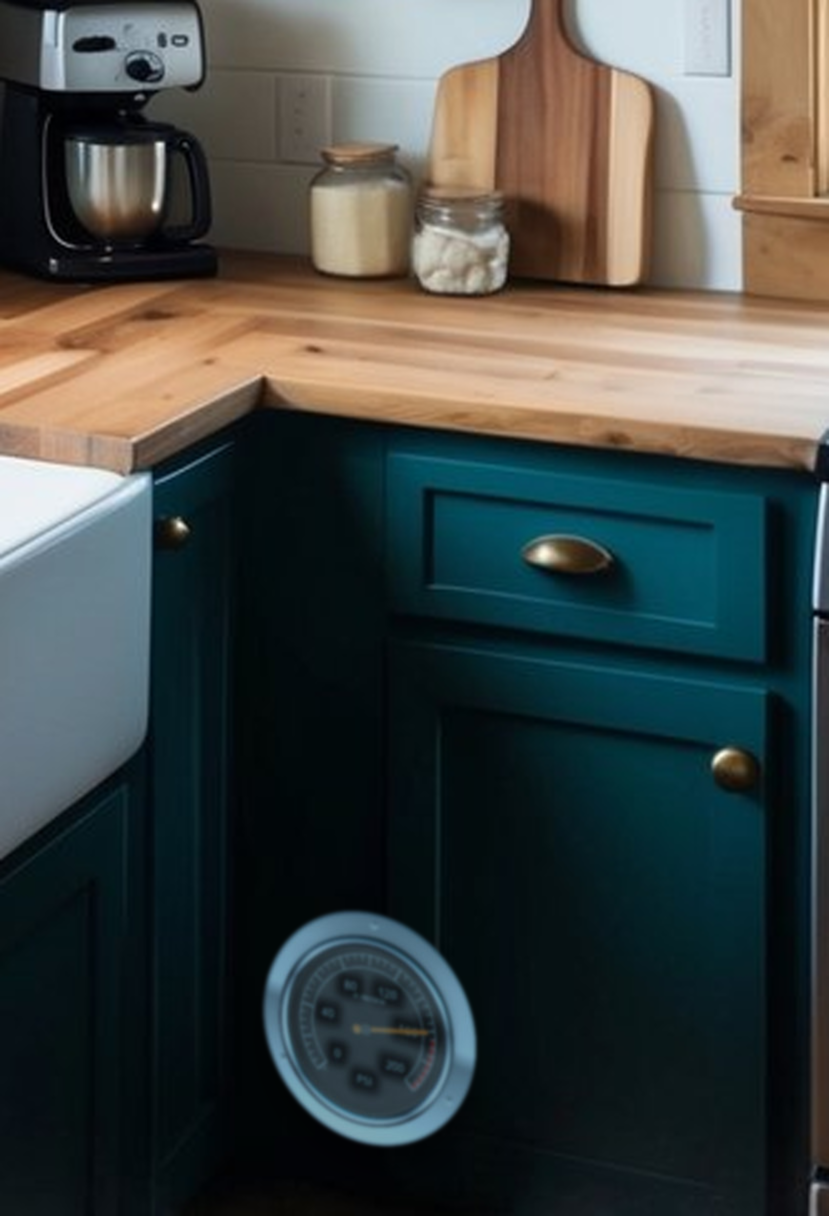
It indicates 160 psi
